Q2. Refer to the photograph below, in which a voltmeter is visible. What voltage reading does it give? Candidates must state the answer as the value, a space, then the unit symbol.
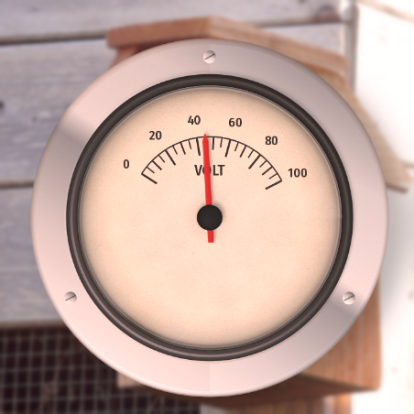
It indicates 45 V
